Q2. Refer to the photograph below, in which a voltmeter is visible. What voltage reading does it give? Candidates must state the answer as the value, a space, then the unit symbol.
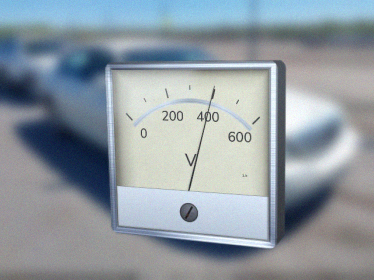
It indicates 400 V
